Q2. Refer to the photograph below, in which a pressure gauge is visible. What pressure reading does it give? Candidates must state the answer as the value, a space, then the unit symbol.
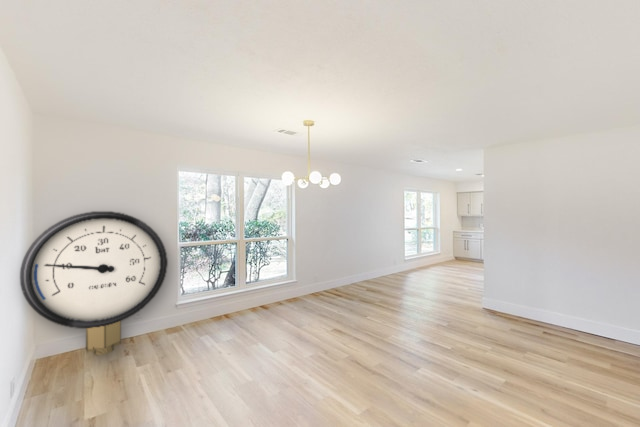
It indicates 10 bar
